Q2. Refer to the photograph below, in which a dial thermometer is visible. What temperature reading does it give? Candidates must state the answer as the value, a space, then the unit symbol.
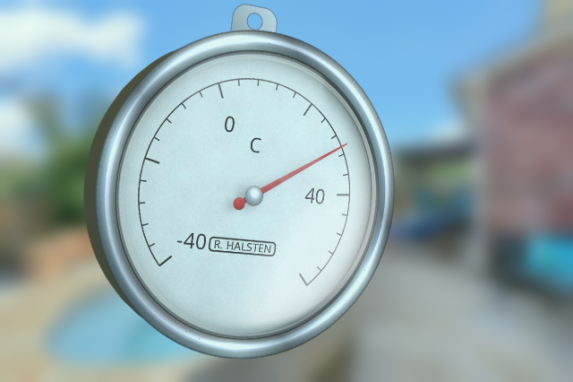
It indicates 30 °C
